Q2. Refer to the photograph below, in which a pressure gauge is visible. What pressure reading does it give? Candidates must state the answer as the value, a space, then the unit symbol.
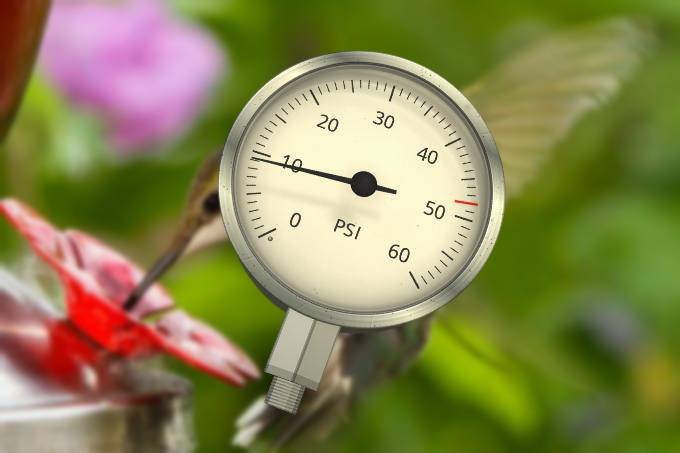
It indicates 9 psi
